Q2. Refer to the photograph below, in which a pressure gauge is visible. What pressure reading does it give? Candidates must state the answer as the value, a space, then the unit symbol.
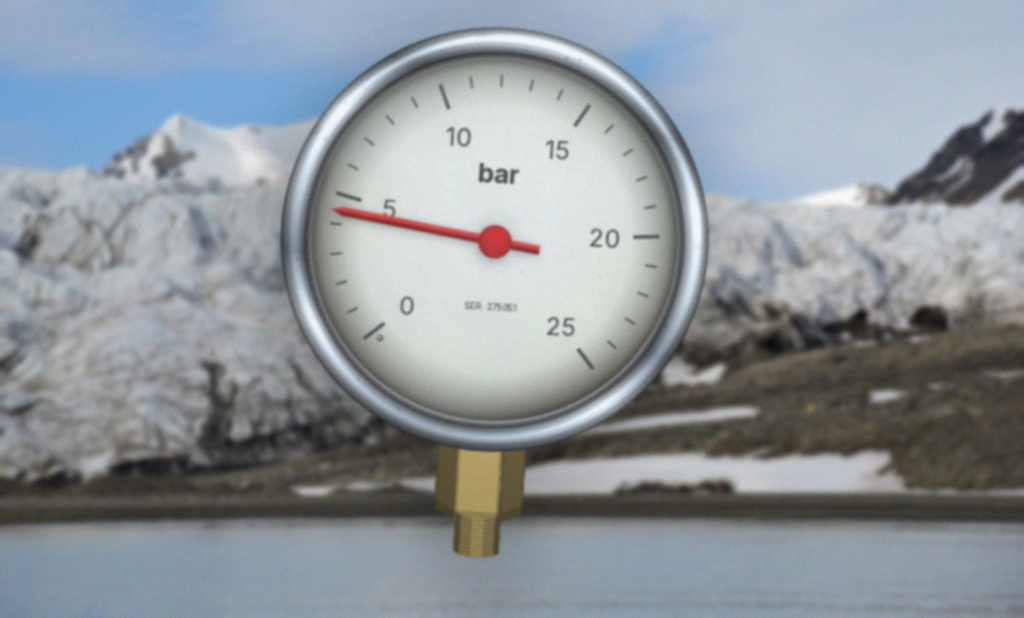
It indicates 4.5 bar
